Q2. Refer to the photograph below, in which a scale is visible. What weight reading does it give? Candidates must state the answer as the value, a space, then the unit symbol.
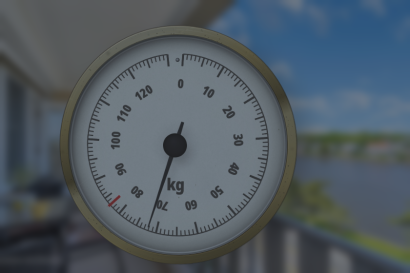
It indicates 72 kg
